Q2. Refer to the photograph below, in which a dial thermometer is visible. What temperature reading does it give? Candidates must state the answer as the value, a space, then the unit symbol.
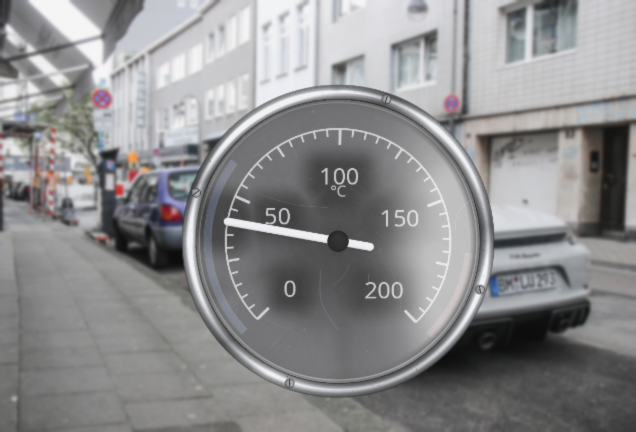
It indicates 40 °C
